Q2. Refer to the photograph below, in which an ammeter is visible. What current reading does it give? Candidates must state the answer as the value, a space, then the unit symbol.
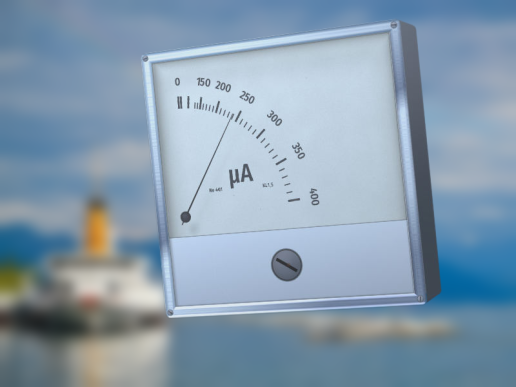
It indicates 240 µA
